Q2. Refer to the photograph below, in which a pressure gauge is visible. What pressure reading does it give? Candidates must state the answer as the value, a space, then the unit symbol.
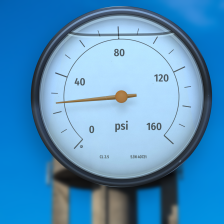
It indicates 25 psi
